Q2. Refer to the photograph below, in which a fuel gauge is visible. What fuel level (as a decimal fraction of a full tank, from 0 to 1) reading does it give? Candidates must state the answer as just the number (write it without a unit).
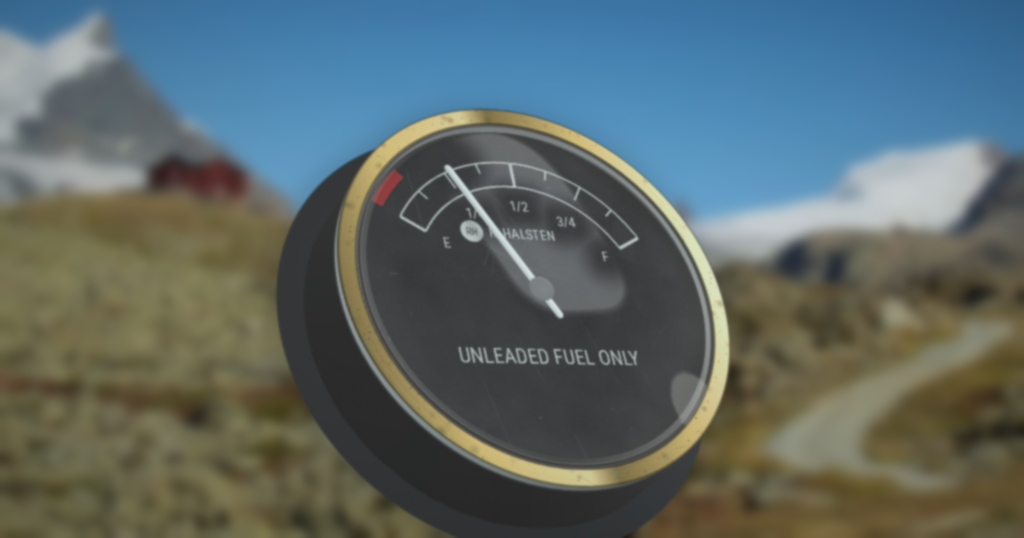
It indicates 0.25
